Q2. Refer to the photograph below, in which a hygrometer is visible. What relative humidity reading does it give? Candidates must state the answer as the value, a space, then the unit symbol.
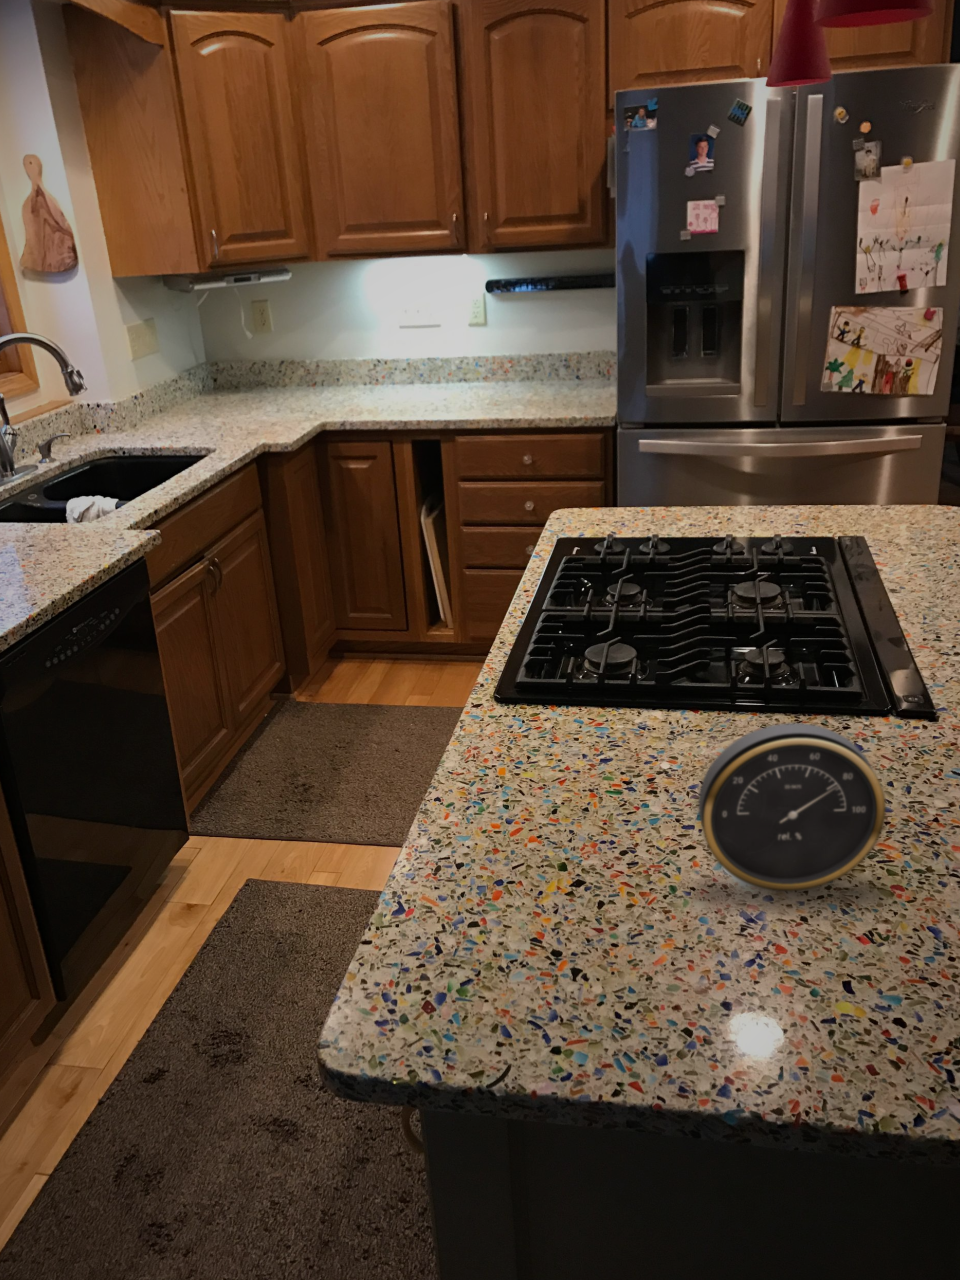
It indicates 80 %
